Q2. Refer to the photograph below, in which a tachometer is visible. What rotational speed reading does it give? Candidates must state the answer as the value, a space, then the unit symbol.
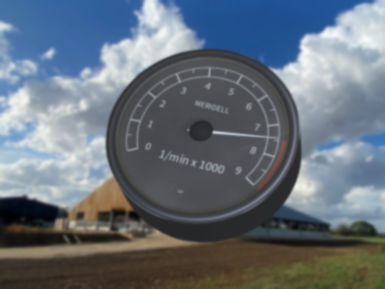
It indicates 7500 rpm
